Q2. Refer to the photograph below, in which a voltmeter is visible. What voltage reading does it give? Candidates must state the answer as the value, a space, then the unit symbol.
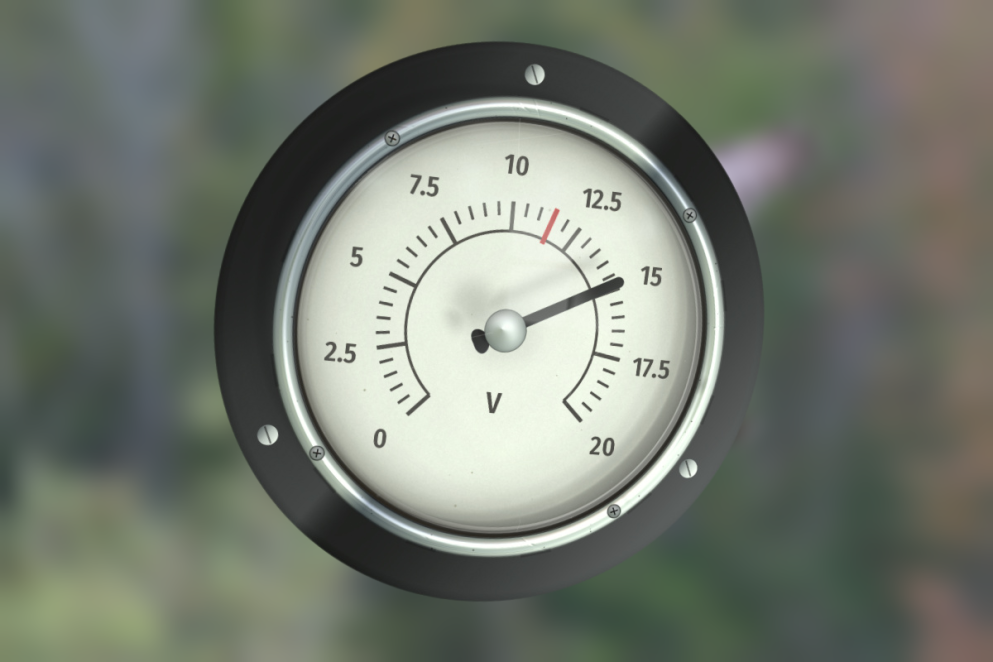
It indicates 14.75 V
